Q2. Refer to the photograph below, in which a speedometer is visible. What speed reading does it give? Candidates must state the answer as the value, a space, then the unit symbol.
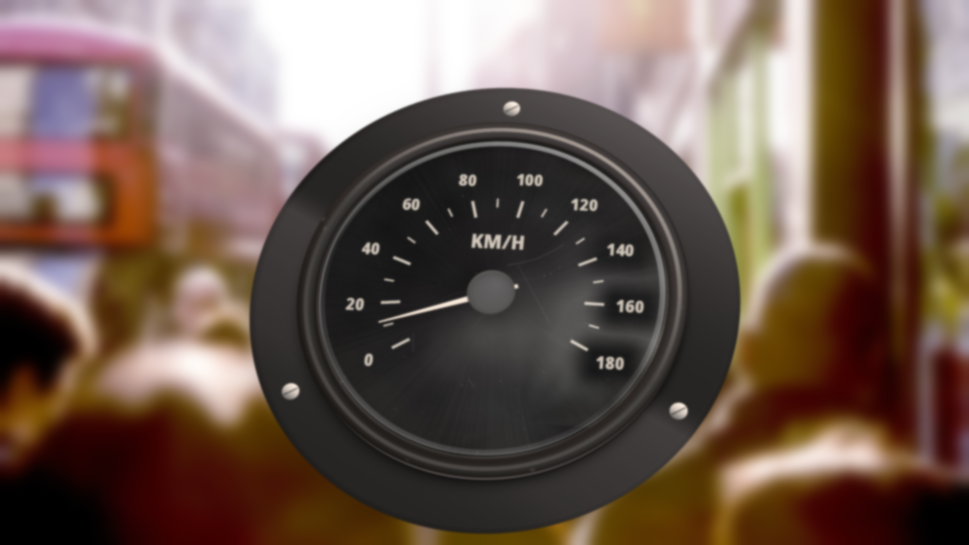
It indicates 10 km/h
